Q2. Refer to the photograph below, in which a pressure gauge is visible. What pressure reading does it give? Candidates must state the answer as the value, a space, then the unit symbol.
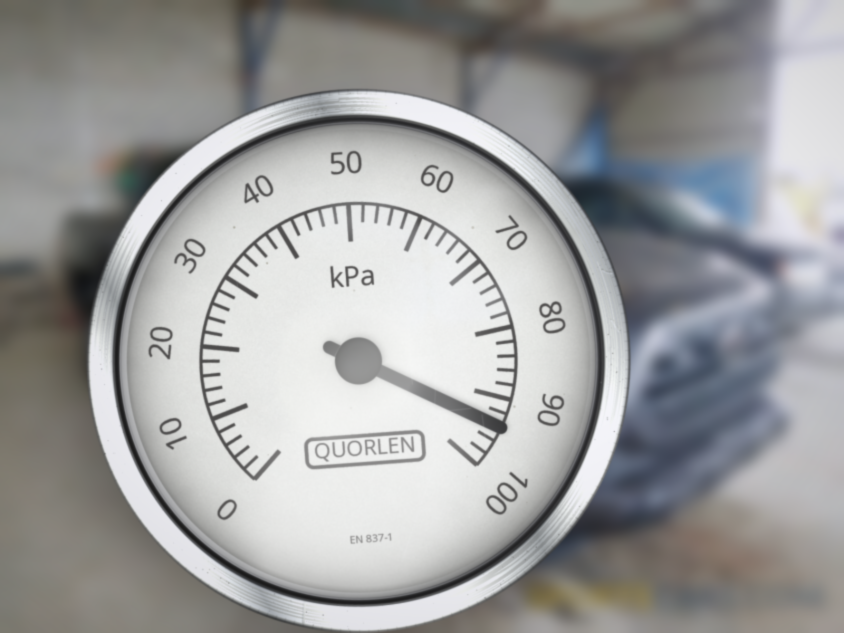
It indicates 94 kPa
